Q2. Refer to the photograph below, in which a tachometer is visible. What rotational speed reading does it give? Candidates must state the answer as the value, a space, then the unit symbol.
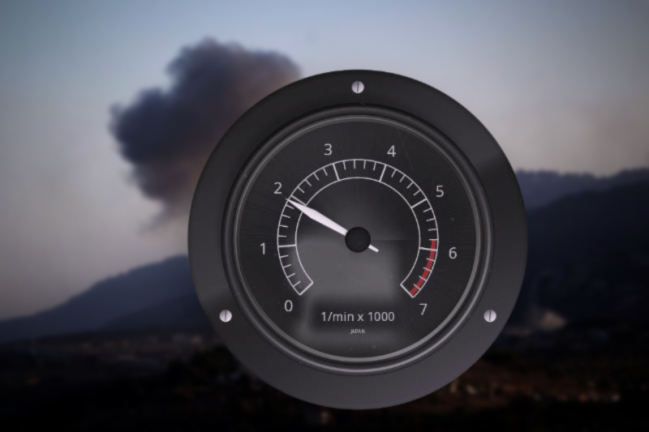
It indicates 1900 rpm
